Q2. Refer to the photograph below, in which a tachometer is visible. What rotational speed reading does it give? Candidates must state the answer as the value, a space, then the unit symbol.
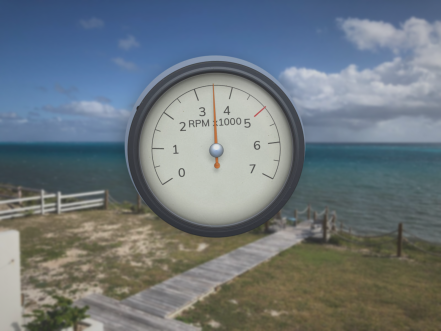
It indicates 3500 rpm
